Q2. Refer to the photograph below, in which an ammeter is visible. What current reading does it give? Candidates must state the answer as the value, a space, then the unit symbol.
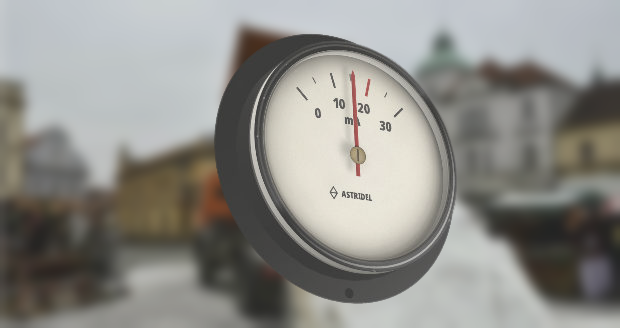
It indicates 15 mA
